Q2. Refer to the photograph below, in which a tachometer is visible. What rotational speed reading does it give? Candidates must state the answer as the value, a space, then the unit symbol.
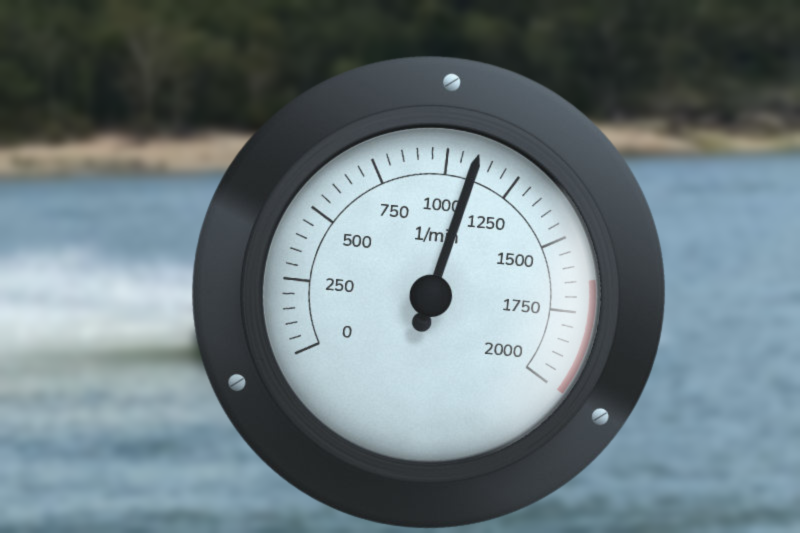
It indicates 1100 rpm
